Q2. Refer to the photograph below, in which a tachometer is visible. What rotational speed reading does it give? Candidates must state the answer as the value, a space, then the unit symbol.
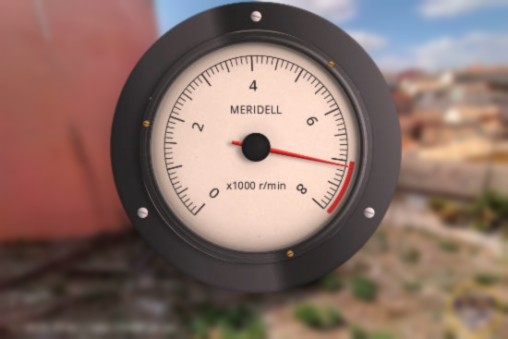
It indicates 7100 rpm
